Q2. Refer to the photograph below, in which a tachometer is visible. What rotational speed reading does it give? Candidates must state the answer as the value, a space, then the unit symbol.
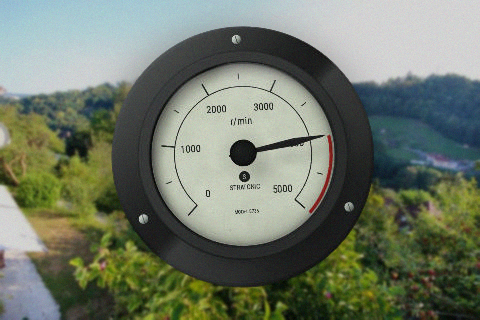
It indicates 4000 rpm
